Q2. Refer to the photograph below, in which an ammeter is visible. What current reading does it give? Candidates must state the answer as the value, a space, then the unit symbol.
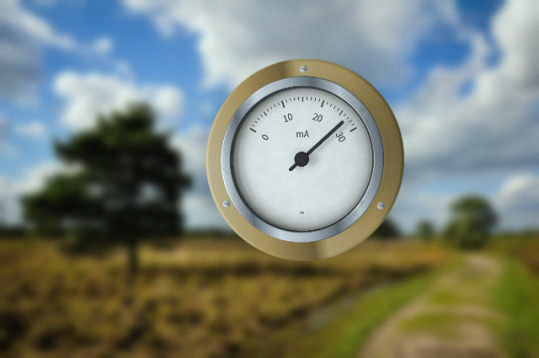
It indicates 27 mA
